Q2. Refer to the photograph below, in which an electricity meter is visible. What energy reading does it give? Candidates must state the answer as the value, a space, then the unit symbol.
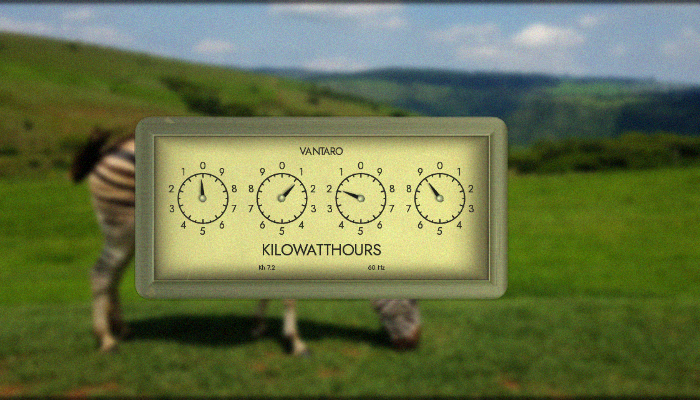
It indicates 119 kWh
